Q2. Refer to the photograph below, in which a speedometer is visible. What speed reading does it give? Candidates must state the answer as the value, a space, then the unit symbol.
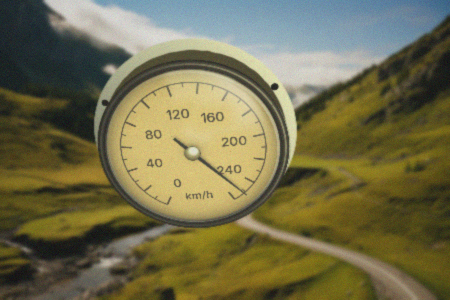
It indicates 250 km/h
